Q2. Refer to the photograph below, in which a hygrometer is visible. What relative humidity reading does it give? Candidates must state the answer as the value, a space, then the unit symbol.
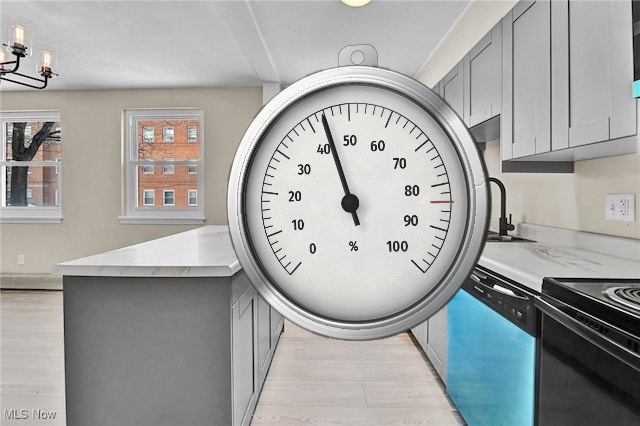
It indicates 44 %
